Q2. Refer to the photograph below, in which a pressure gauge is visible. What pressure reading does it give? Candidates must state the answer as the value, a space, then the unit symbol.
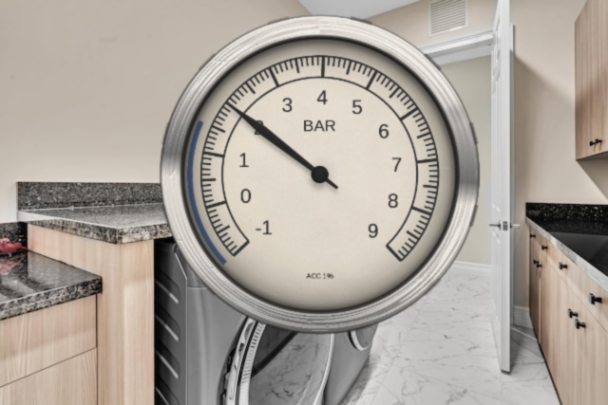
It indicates 2 bar
